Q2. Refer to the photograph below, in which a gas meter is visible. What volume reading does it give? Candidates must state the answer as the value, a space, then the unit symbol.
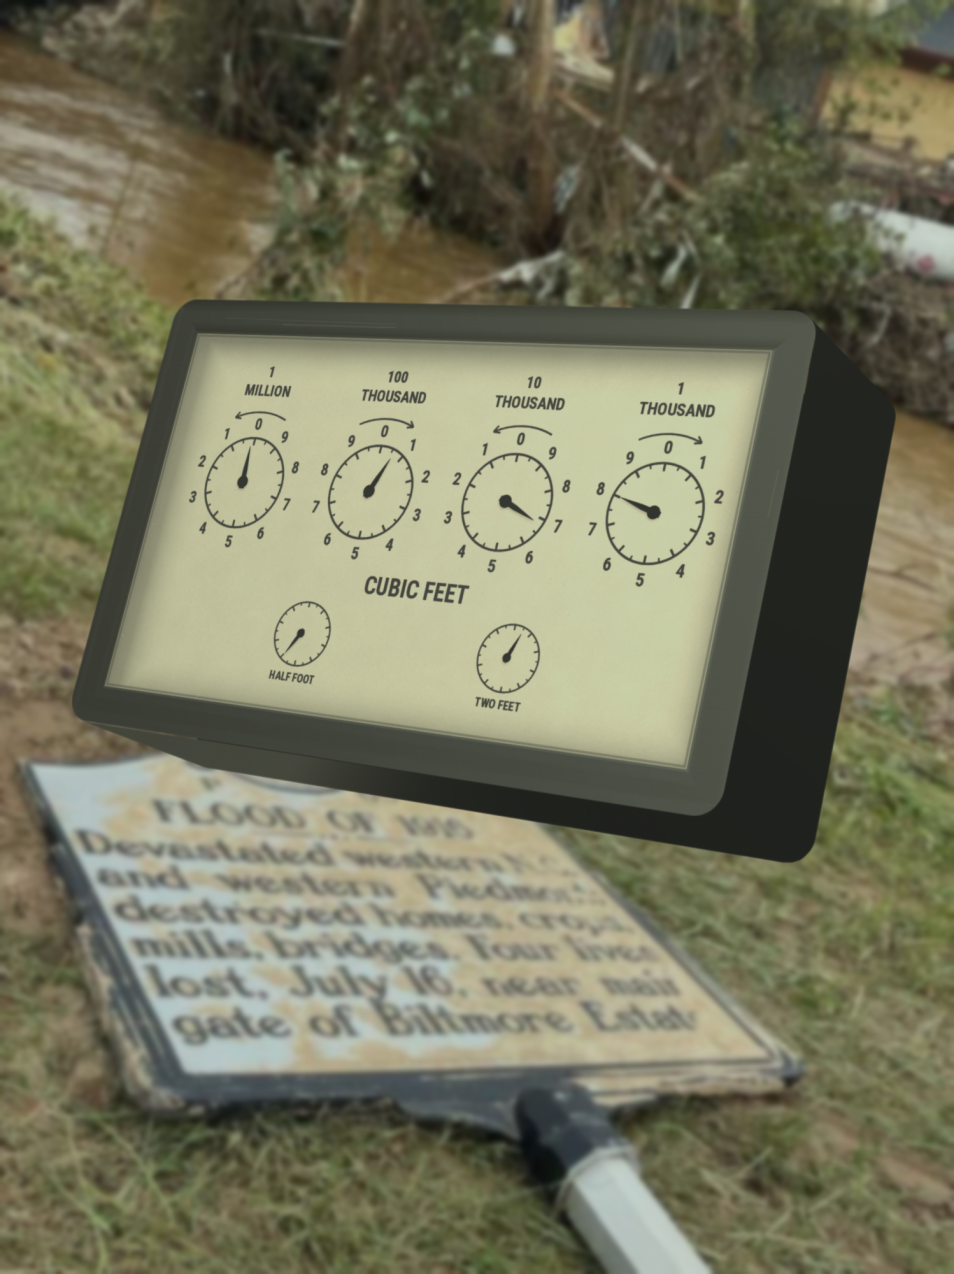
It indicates 6800 ft³
